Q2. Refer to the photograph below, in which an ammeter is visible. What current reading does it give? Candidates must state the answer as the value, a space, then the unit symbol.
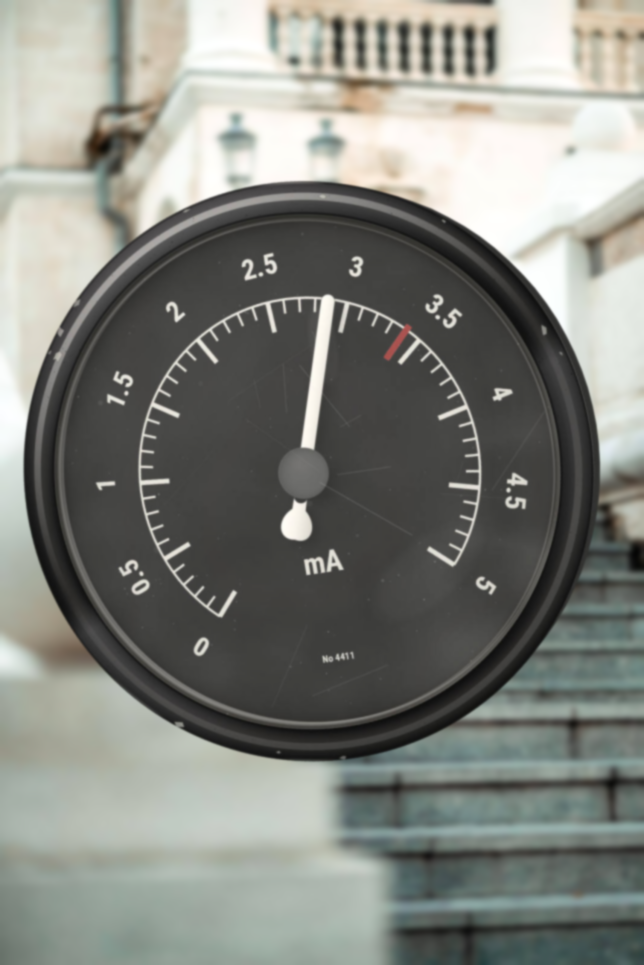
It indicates 2.9 mA
